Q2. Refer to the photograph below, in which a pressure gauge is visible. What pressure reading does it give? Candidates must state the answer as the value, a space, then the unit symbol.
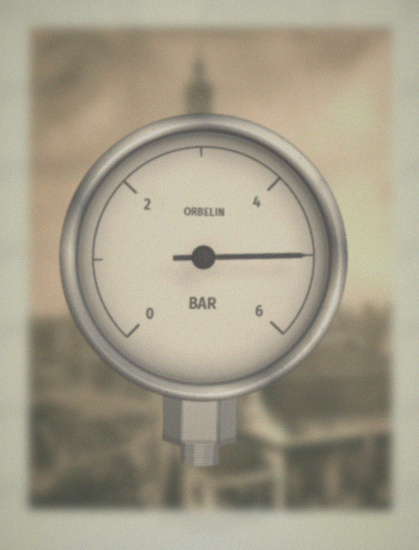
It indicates 5 bar
